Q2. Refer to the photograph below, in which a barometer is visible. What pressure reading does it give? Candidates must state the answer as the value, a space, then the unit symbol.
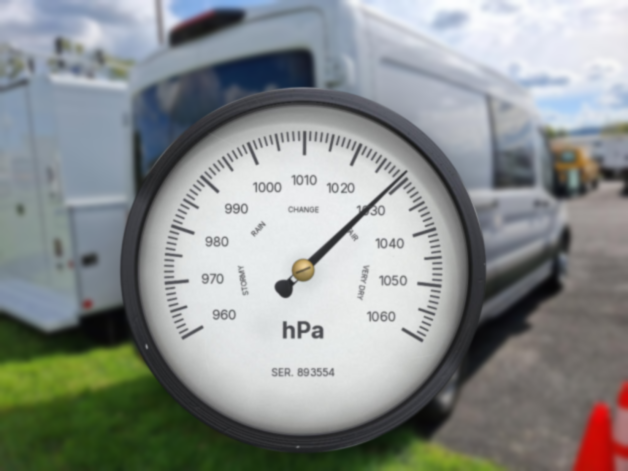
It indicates 1029 hPa
